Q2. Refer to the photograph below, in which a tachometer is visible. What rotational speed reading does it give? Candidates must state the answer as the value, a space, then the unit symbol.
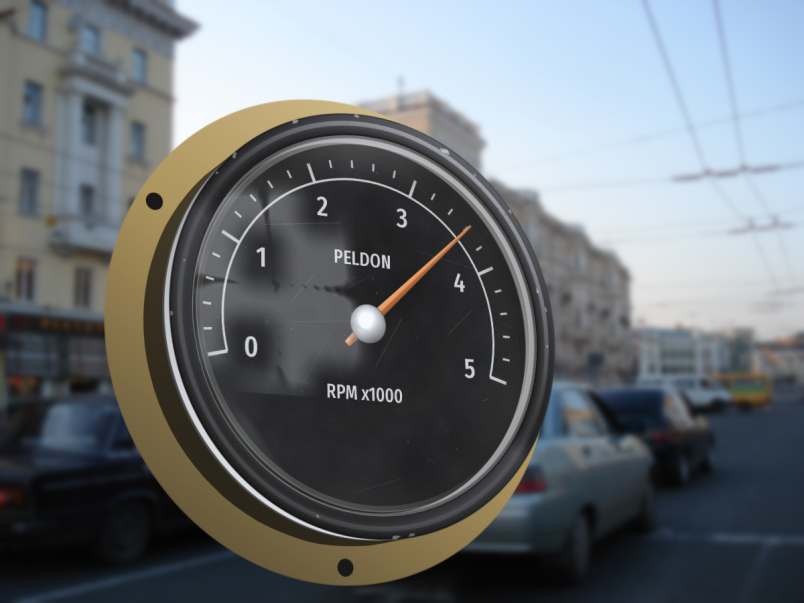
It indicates 3600 rpm
